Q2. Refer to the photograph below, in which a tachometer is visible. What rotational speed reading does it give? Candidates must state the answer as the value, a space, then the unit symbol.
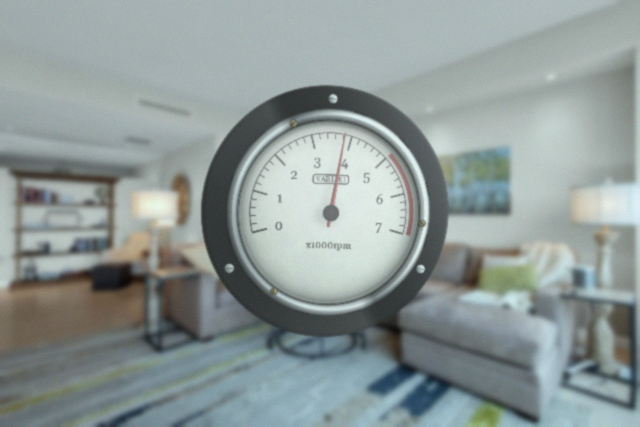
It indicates 3800 rpm
